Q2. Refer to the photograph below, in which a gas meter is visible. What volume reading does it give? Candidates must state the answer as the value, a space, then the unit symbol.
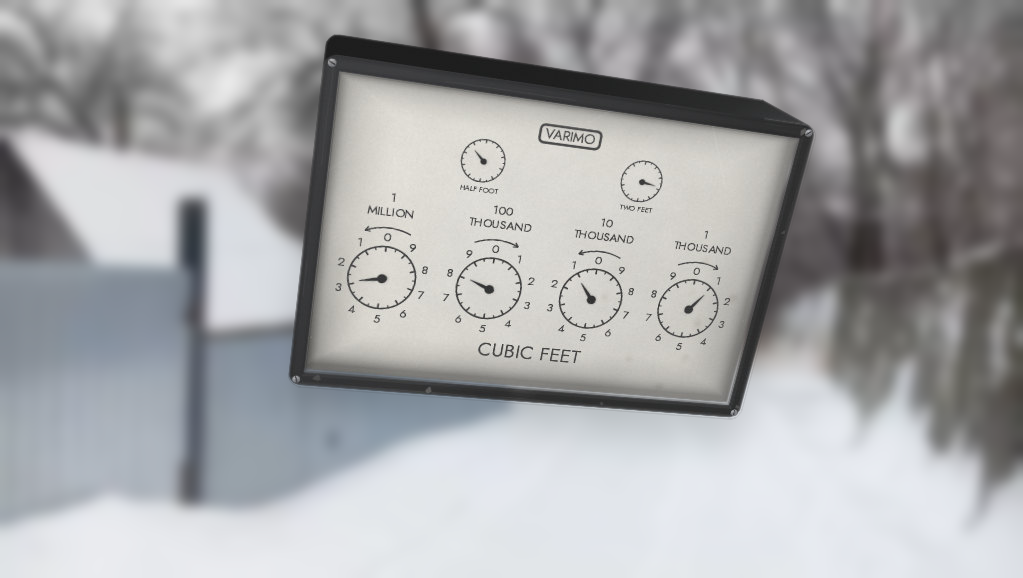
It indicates 281100 ft³
